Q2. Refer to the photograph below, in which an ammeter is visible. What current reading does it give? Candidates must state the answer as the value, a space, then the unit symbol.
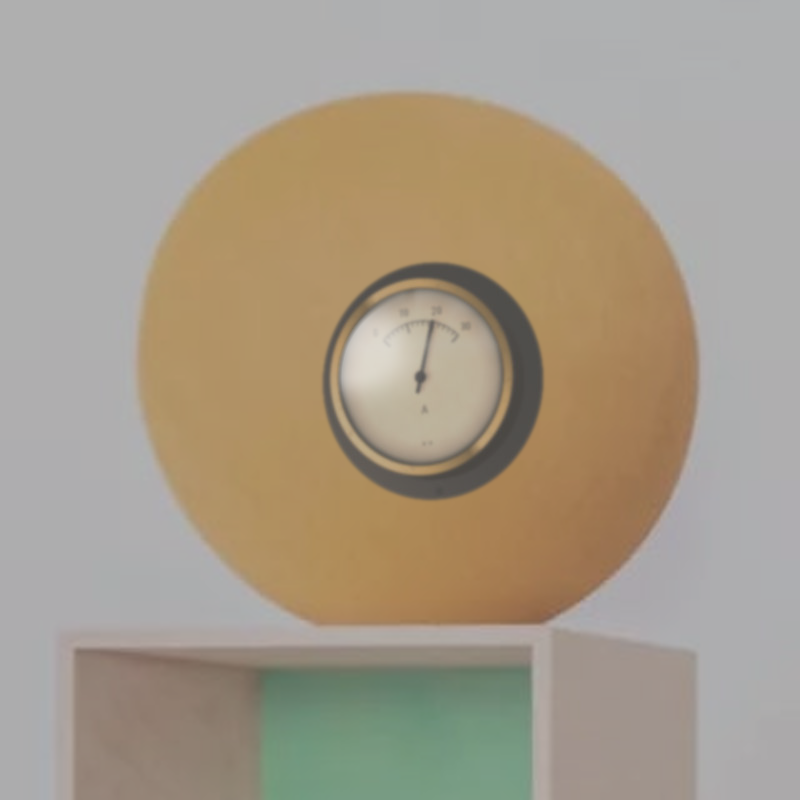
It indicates 20 A
